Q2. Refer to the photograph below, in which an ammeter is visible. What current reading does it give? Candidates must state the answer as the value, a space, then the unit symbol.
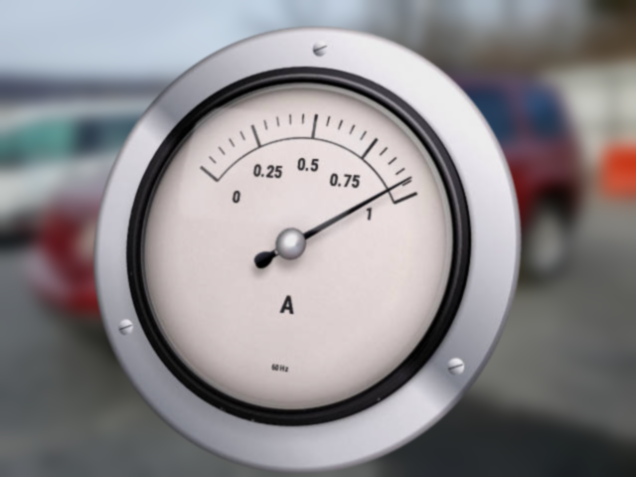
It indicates 0.95 A
